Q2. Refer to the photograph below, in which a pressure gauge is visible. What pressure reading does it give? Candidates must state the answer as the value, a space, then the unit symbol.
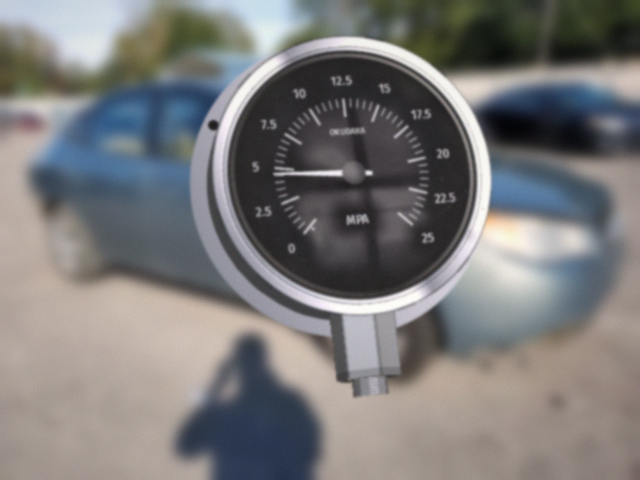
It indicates 4.5 MPa
